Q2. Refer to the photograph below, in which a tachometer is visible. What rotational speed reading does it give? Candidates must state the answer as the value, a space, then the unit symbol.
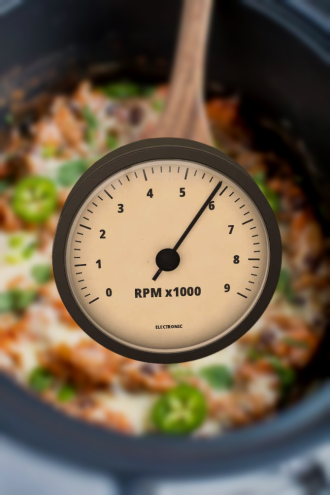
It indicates 5800 rpm
